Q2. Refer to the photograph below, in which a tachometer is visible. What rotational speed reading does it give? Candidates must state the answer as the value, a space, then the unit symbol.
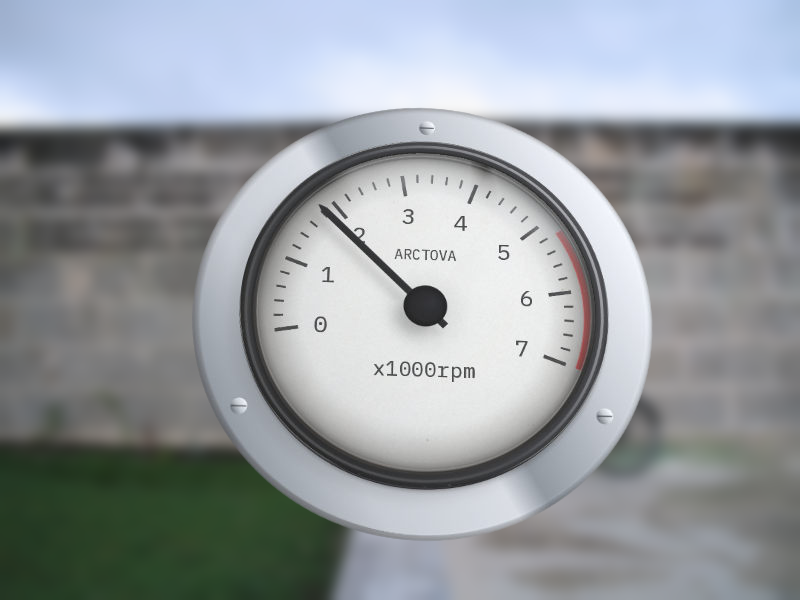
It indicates 1800 rpm
